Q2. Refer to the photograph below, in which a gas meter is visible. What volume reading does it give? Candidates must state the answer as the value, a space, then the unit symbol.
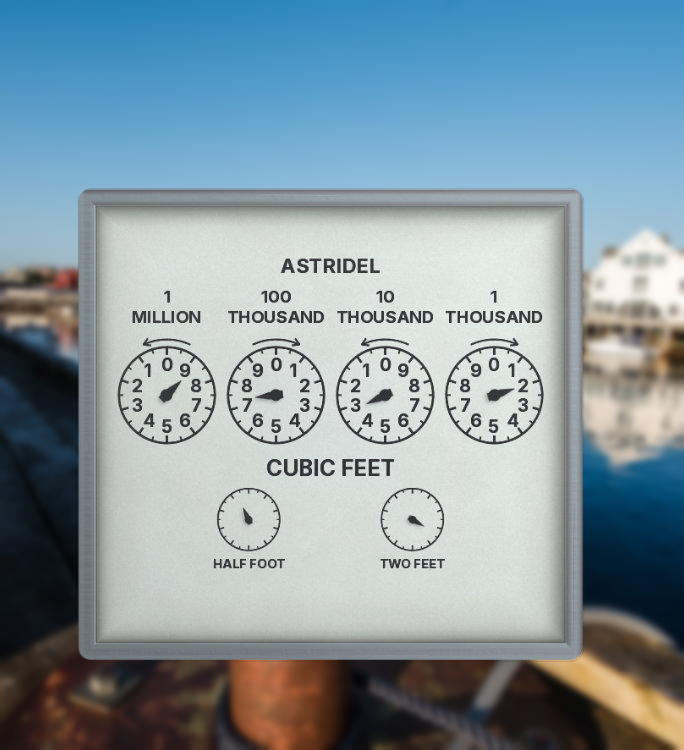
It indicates 873200 ft³
